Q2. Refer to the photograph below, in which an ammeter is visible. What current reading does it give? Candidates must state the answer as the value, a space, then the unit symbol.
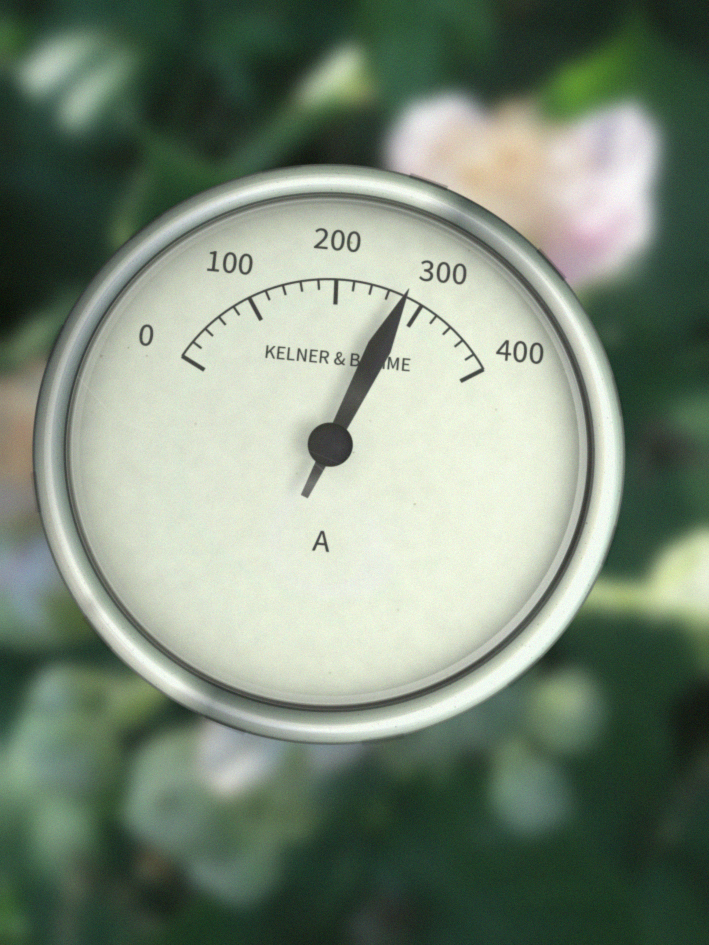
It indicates 280 A
